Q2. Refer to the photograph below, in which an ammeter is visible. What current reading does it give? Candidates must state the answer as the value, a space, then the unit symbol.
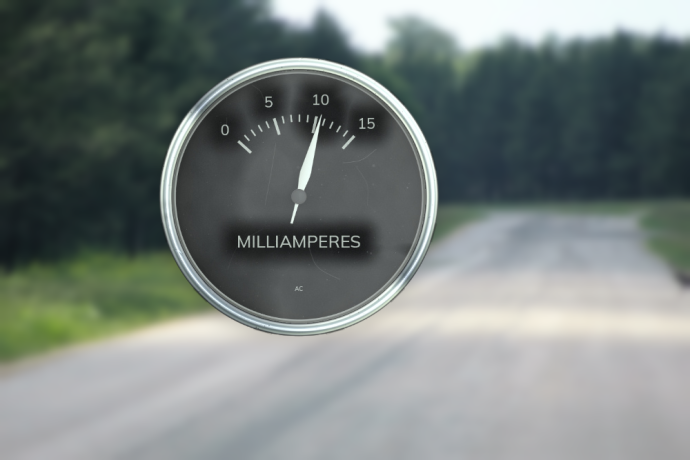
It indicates 10.5 mA
